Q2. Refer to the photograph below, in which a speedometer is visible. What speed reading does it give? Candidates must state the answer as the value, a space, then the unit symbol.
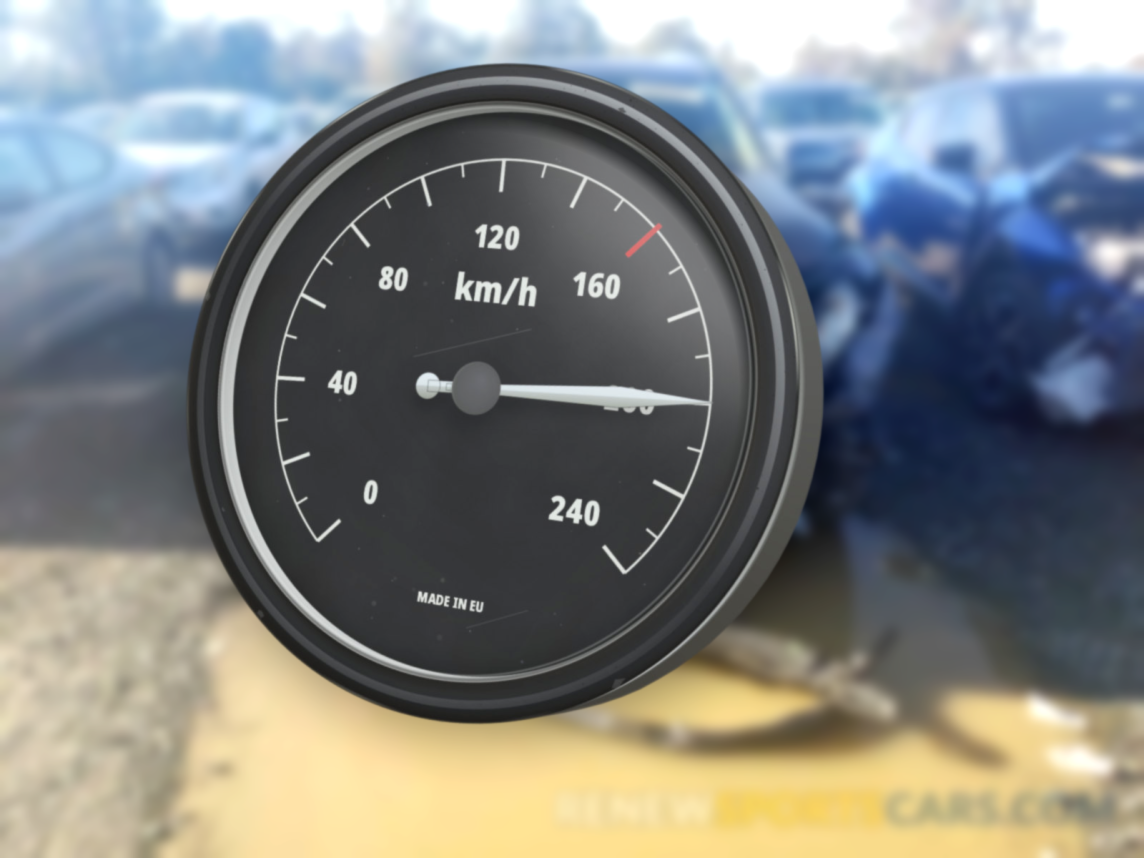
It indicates 200 km/h
